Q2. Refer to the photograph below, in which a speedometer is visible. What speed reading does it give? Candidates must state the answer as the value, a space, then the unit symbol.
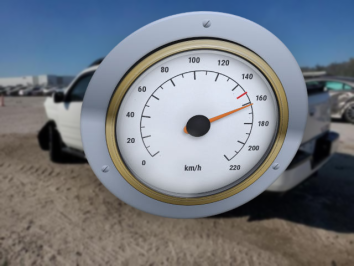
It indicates 160 km/h
